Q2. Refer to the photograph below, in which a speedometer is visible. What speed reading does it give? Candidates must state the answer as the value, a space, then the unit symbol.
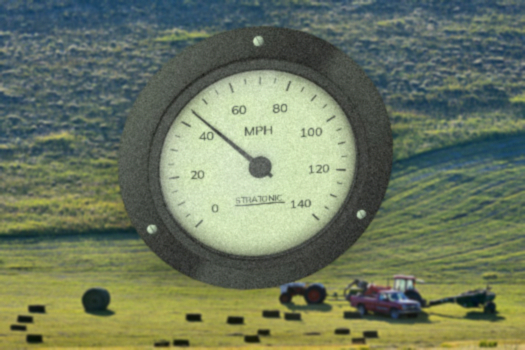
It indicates 45 mph
